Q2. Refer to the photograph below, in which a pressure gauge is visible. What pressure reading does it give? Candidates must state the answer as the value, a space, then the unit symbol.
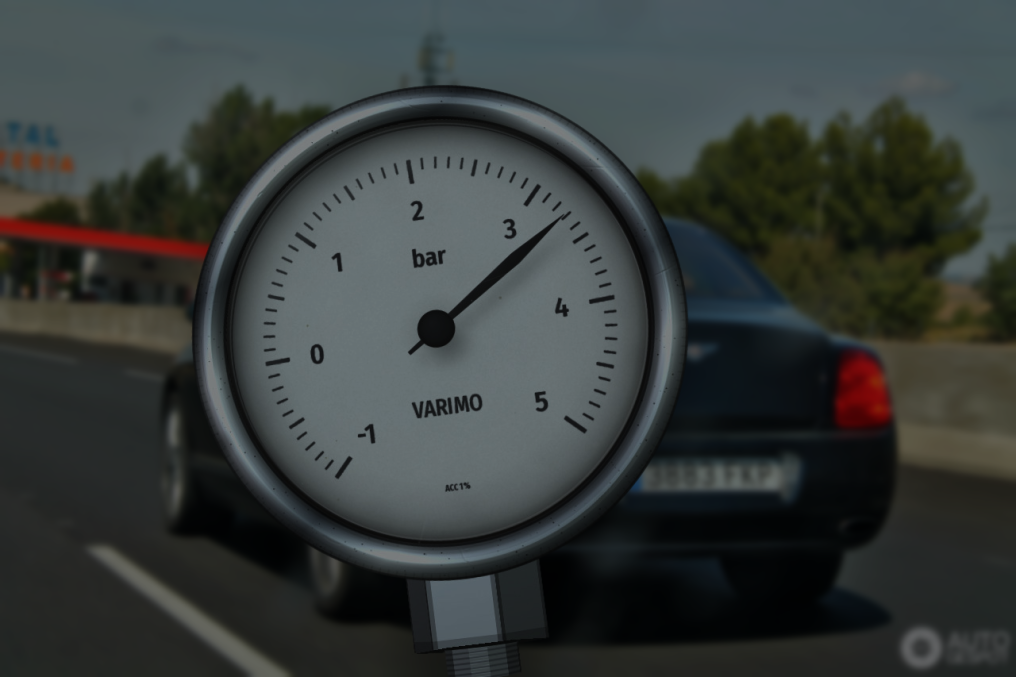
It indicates 3.3 bar
